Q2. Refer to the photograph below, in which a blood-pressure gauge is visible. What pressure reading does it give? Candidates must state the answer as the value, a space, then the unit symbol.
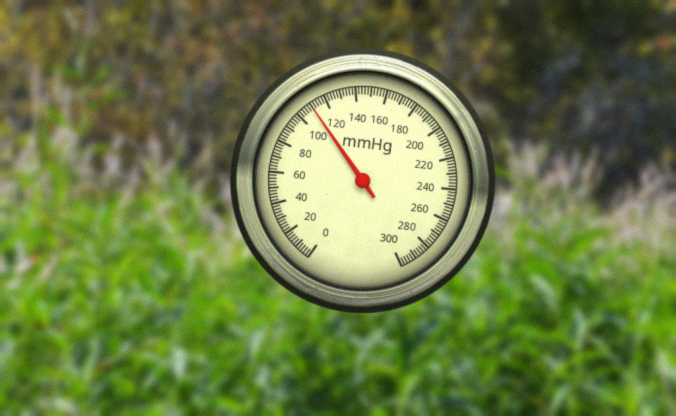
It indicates 110 mmHg
